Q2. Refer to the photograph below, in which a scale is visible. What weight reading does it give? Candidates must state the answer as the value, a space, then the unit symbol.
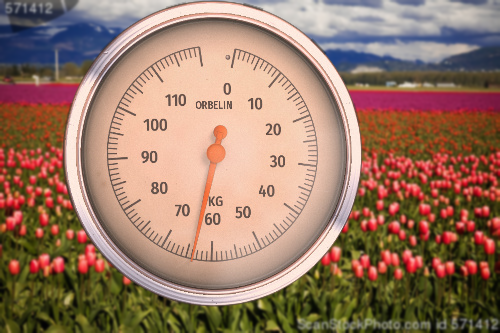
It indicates 64 kg
